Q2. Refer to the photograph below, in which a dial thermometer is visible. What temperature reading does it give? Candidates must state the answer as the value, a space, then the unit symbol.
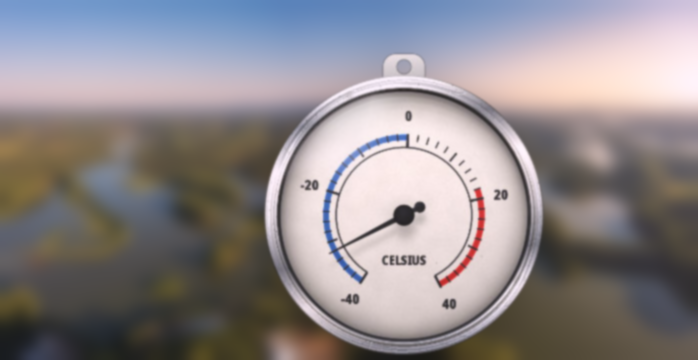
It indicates -32 °C
